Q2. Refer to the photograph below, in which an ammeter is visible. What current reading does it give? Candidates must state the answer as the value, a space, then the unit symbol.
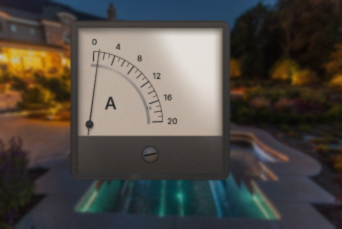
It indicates 1 A
